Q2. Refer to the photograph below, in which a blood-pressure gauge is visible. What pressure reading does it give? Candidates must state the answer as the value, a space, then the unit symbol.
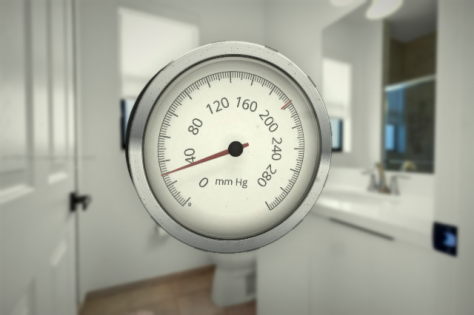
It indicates 30 mmHg
